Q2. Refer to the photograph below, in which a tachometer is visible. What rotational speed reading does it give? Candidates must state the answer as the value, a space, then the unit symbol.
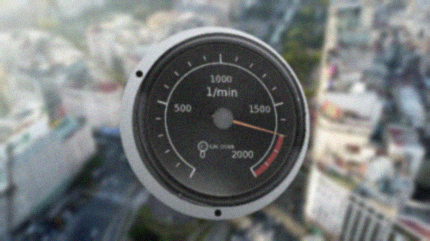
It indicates 1700 rpm
